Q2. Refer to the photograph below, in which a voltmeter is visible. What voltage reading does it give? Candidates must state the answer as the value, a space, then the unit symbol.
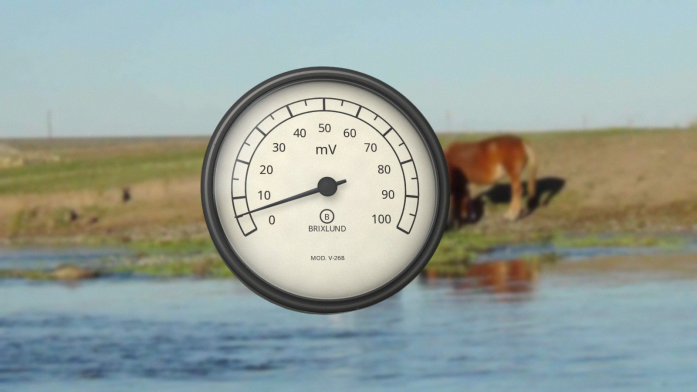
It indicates 5 mV
